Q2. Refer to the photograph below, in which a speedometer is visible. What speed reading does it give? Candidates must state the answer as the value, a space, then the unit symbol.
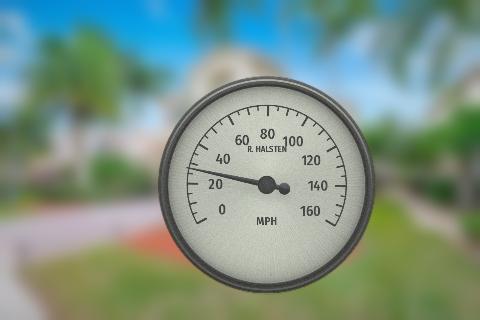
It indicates 27.5 mph
